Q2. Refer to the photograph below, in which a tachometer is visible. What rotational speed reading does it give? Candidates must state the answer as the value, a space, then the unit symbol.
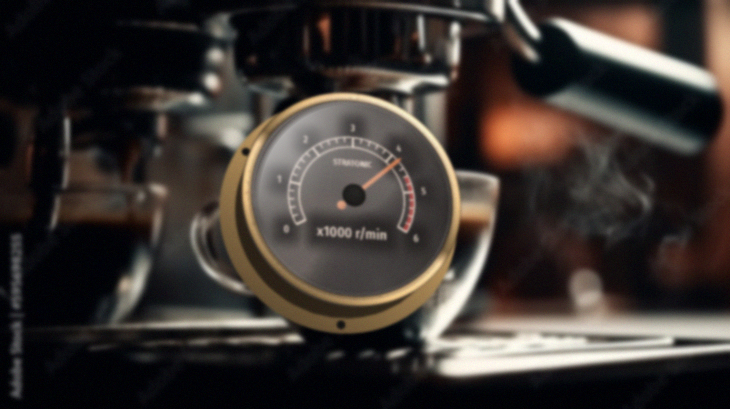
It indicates 4200 rpm
